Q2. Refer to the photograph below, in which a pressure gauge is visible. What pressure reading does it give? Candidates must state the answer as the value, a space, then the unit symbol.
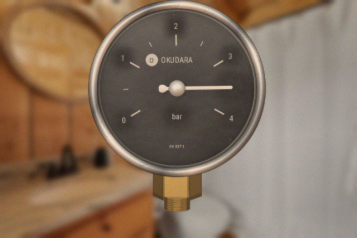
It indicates 3.5 bar
